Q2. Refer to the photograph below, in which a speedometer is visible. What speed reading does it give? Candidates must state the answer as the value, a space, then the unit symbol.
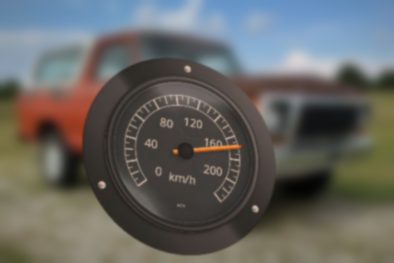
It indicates 170 km/h
